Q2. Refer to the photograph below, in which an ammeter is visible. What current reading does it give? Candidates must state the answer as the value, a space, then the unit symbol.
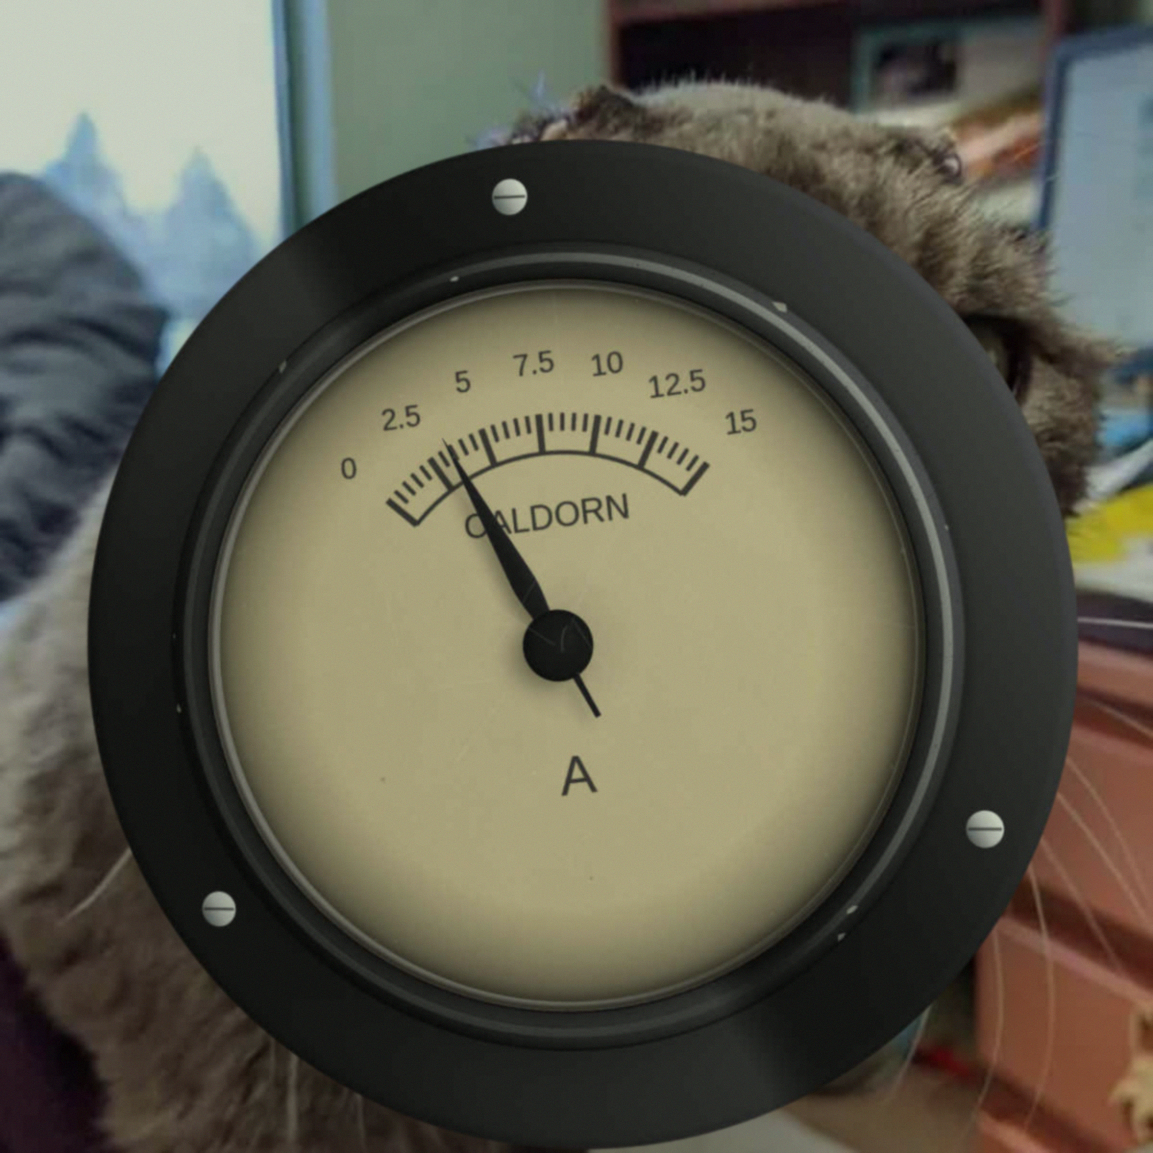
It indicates 3.5 A
